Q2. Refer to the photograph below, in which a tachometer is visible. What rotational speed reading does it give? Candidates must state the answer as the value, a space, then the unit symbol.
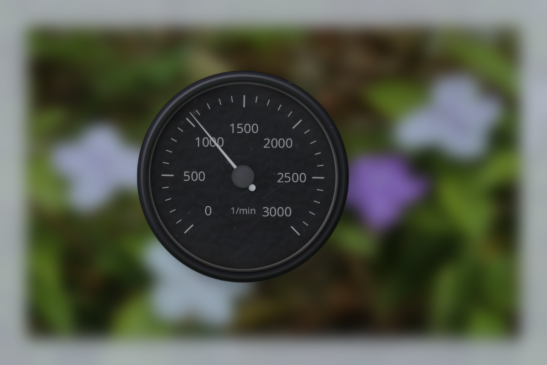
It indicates 1050 rpm
